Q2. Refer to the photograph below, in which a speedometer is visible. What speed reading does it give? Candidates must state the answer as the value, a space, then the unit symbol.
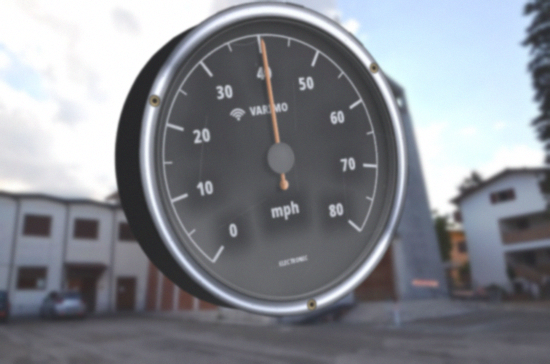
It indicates 40 mph
